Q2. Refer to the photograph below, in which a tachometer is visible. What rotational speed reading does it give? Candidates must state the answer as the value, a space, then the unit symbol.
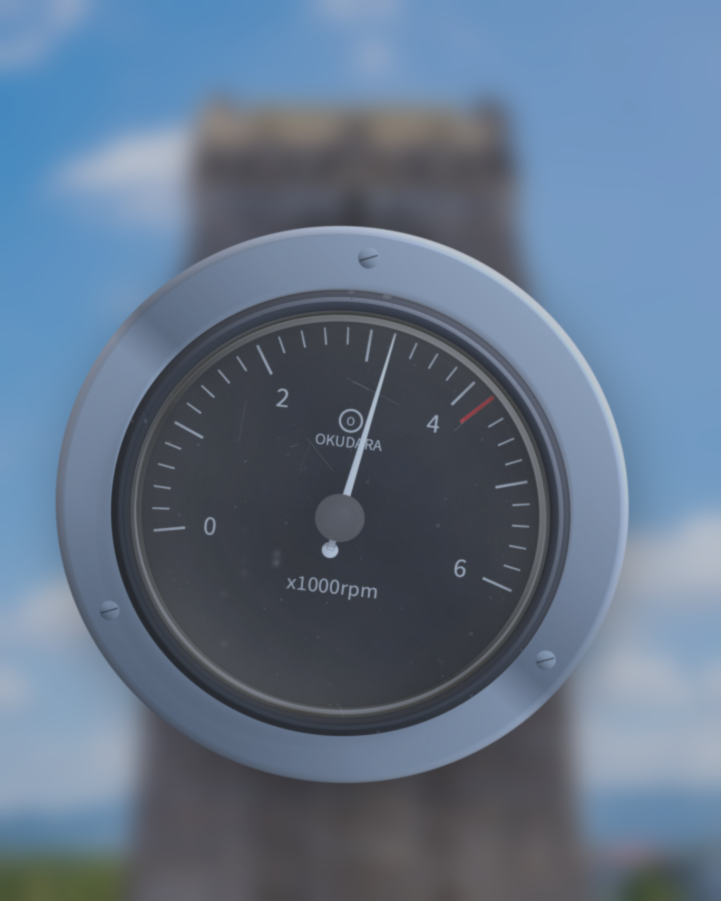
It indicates 3200 rpm
